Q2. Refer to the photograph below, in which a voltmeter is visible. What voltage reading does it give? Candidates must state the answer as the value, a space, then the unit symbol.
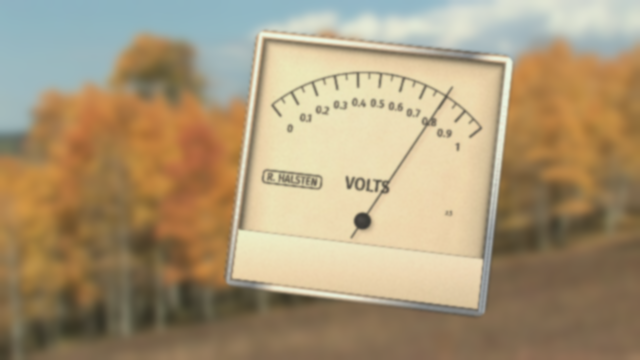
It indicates 0.8 V
